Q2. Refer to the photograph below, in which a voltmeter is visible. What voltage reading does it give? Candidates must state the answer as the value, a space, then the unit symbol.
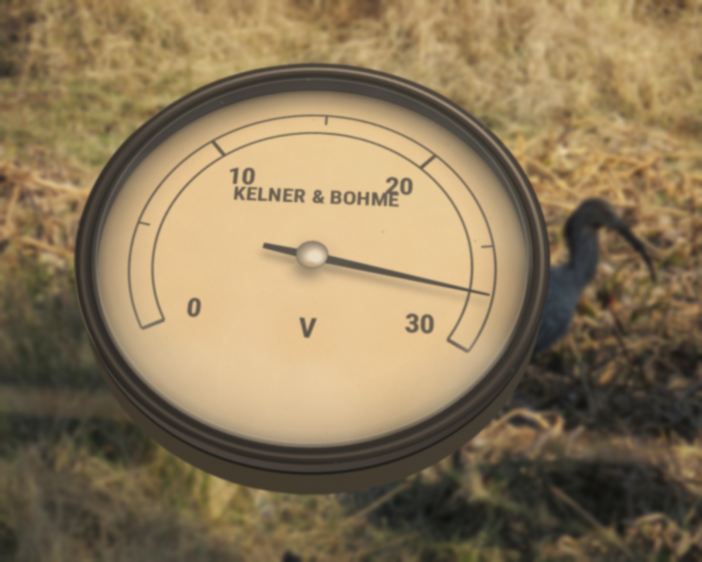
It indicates 27.5 V
